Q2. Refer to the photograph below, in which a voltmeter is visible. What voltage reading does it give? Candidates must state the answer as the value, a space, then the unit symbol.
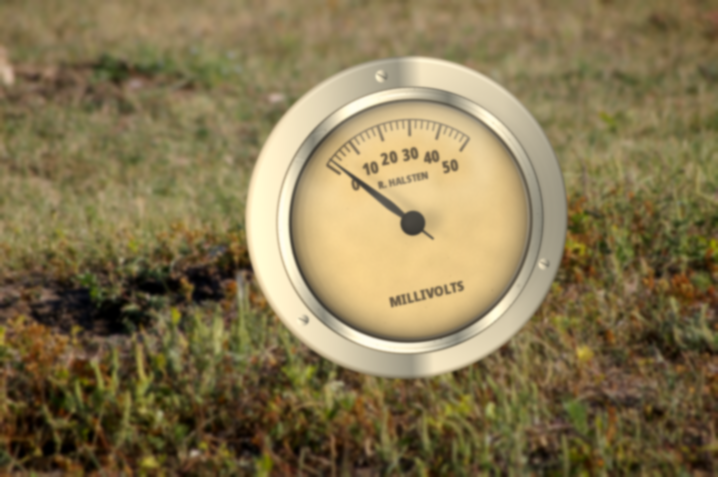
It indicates 2 mV
